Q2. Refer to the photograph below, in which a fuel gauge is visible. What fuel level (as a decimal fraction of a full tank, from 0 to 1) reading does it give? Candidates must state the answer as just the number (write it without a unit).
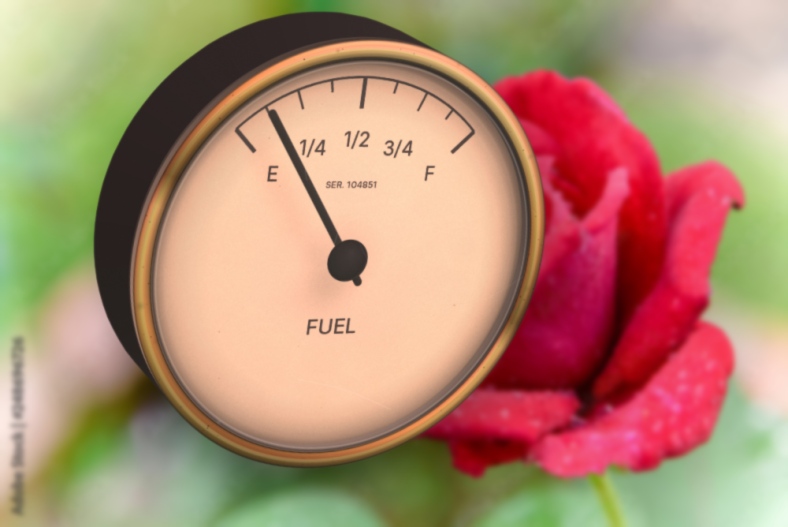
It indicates 0.125
